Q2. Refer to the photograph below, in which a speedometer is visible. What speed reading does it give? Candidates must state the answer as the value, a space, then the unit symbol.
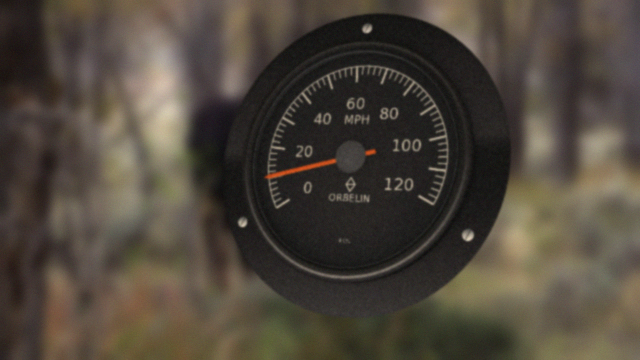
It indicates 10 mph
